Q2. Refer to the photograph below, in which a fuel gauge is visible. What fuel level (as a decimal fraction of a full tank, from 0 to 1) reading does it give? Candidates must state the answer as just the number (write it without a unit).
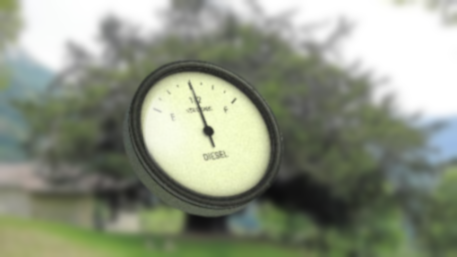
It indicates 0.5
